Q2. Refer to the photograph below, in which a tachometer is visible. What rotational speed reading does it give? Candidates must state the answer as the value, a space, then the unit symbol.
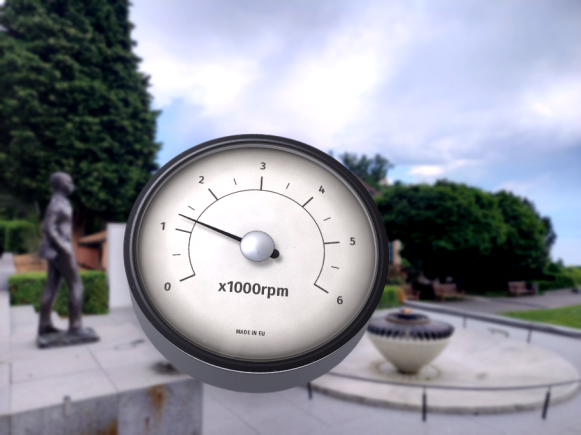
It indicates 1250 rpm
